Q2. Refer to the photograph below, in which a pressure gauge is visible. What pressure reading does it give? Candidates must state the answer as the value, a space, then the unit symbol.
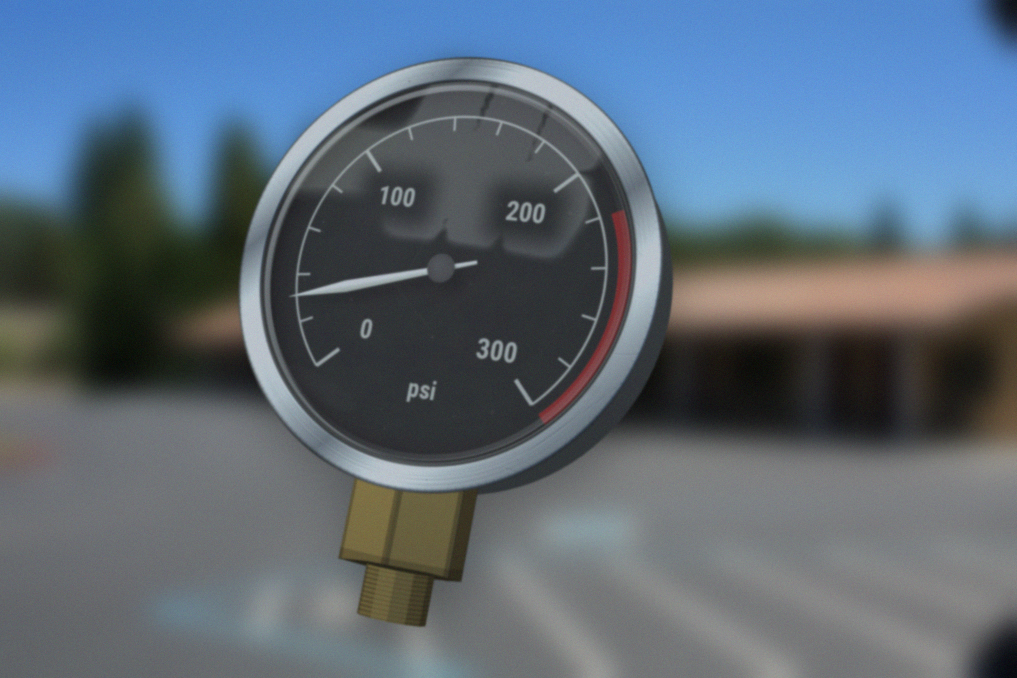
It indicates 30 psi
